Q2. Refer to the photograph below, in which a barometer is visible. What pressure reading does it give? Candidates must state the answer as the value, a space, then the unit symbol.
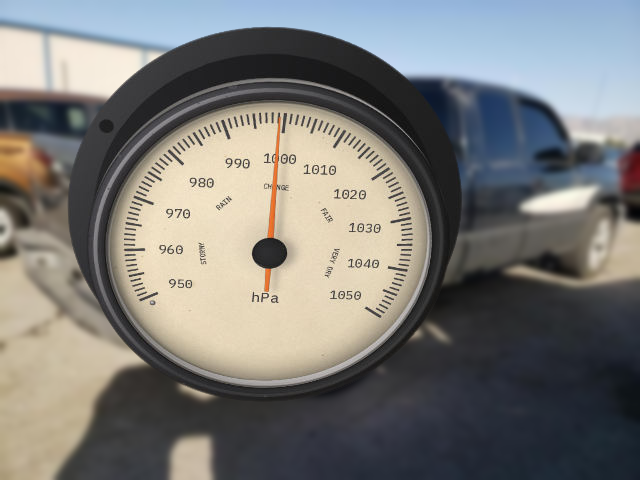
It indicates 999 hPa
